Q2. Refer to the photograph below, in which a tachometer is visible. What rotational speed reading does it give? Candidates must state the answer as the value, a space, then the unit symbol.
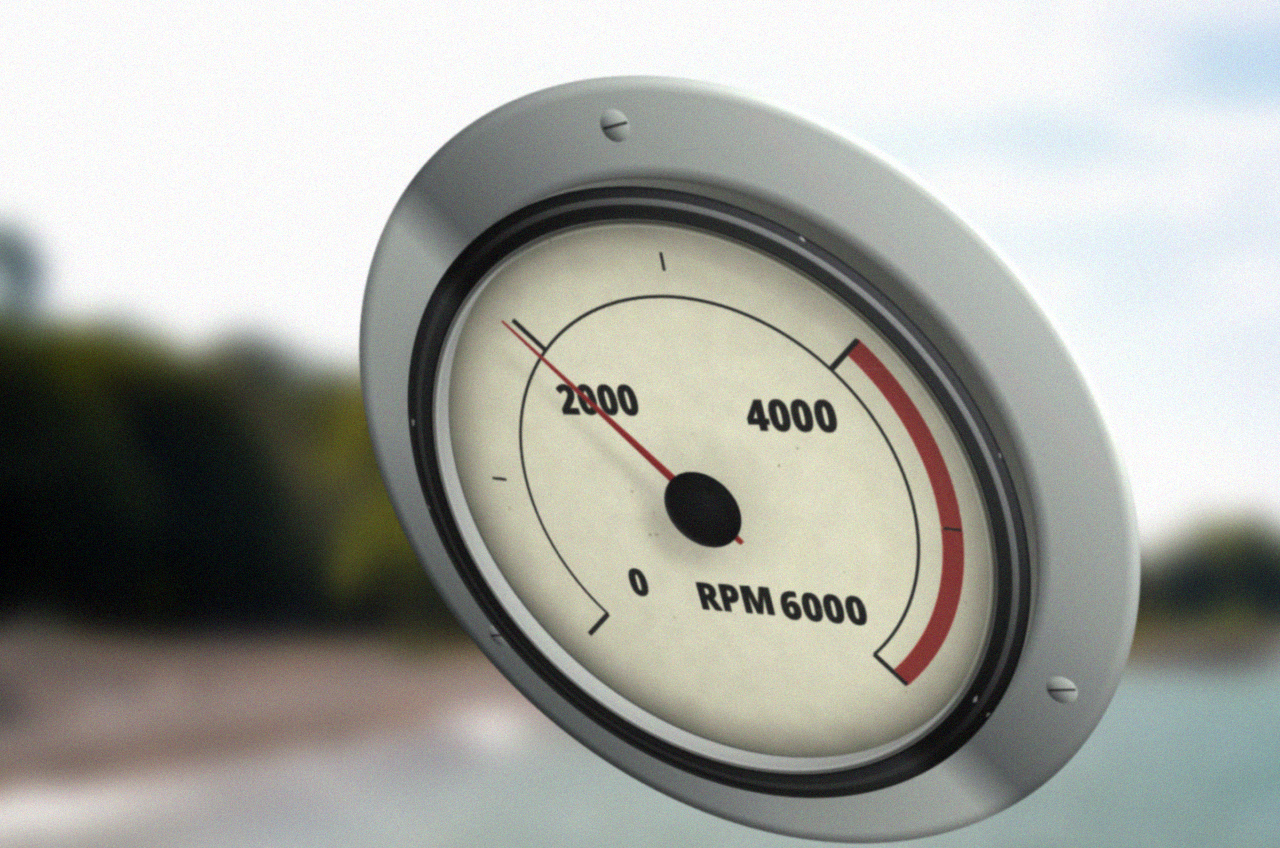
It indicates 2000 rpm
